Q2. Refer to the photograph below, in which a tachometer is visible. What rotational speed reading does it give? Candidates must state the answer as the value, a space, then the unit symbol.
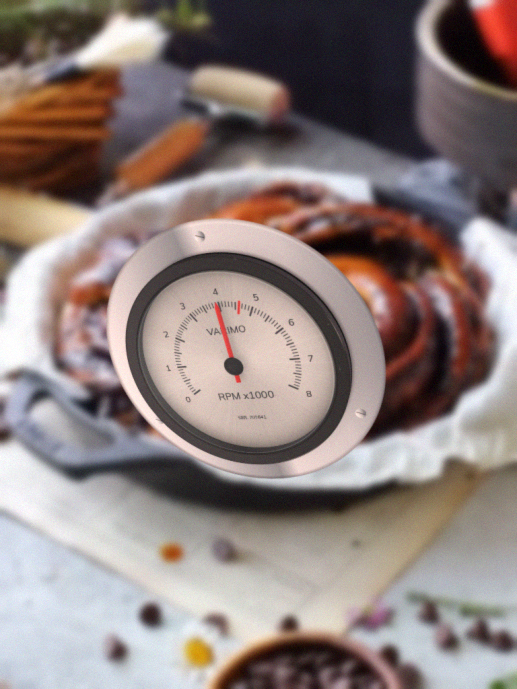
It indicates 4000 rpm
